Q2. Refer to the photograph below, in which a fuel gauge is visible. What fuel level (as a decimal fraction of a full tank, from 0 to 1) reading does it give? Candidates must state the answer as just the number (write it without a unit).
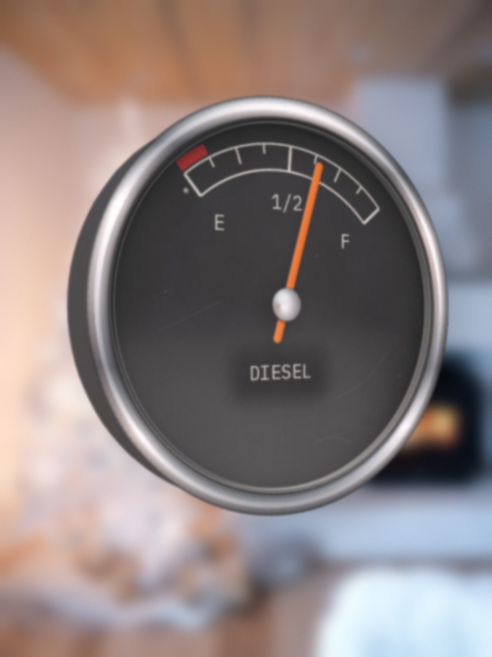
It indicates 0.625
